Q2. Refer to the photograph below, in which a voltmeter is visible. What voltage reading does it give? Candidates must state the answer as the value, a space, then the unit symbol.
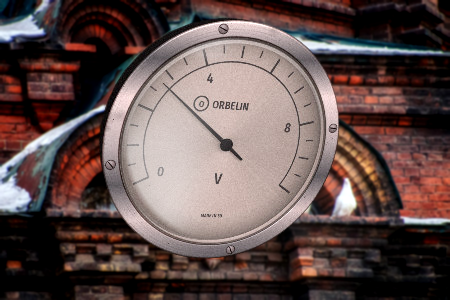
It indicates 2.75 V
